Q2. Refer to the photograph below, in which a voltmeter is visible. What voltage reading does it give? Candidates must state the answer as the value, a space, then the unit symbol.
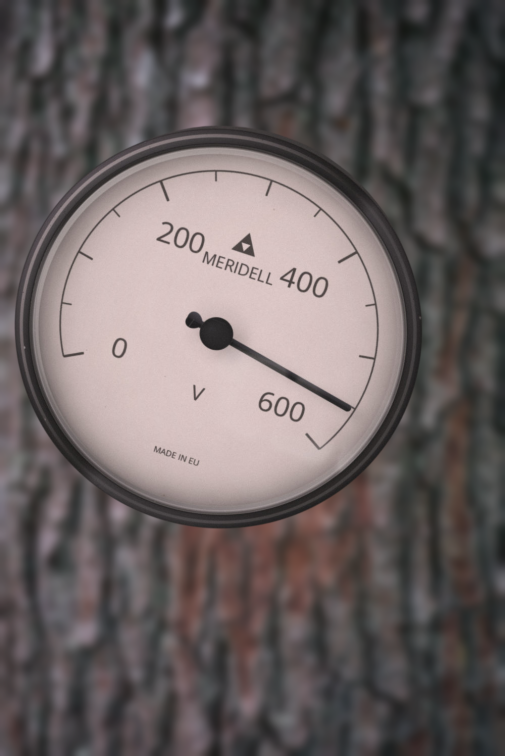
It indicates 550 V
